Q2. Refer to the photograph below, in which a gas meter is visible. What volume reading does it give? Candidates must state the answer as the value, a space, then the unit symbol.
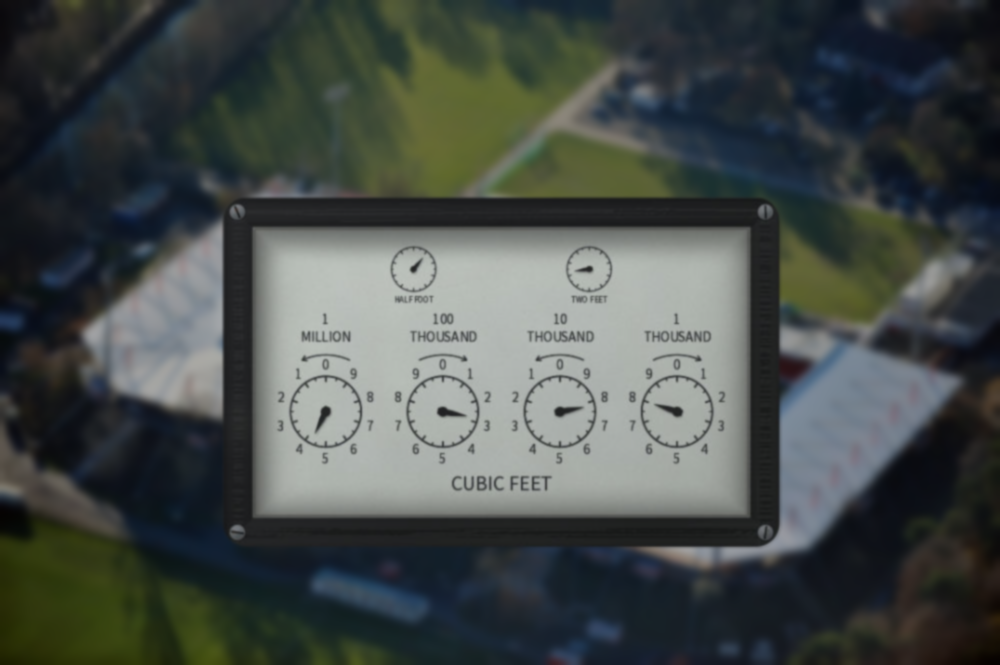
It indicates 427800 ft³
